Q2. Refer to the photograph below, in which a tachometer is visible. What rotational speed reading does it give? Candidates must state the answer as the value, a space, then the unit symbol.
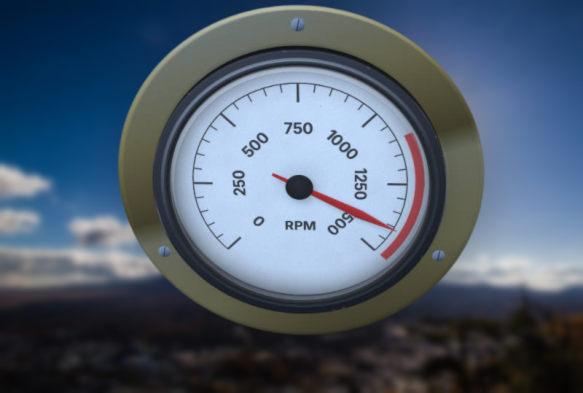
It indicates 1400 rpm
